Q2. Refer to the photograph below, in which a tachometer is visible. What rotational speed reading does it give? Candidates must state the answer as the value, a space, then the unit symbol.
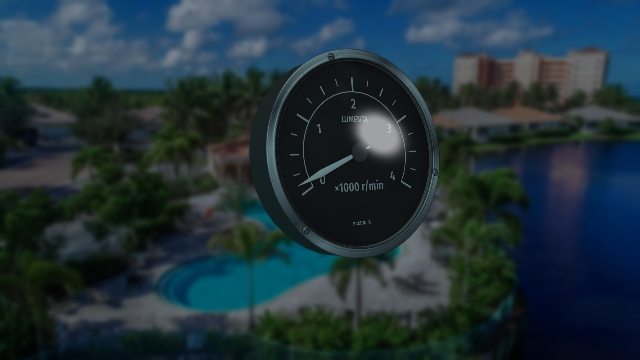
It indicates 125 rpm
